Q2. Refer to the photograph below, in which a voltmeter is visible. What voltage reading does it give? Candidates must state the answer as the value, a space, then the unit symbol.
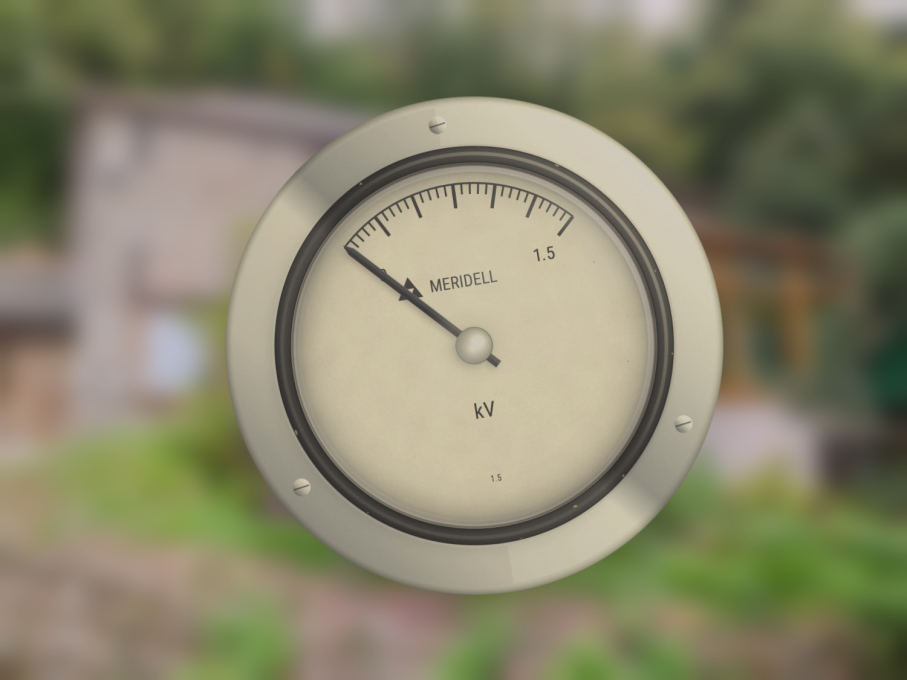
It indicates 0 kV
